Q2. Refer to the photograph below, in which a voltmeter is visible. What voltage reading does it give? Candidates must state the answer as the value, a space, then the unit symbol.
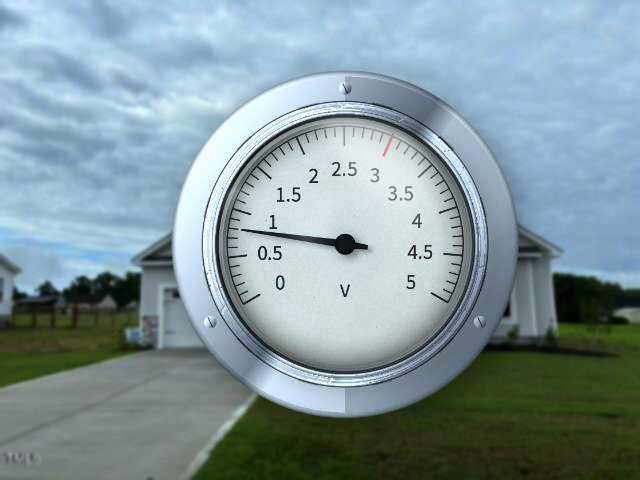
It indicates 0.8 V
